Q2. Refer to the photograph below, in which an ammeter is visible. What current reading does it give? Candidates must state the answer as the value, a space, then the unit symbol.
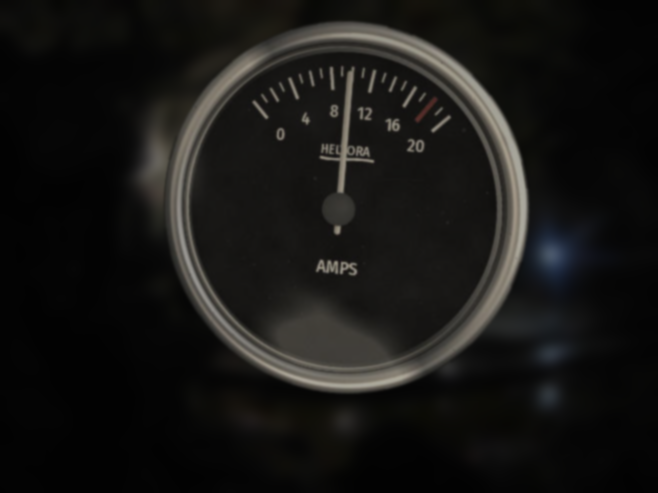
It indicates 10 A
